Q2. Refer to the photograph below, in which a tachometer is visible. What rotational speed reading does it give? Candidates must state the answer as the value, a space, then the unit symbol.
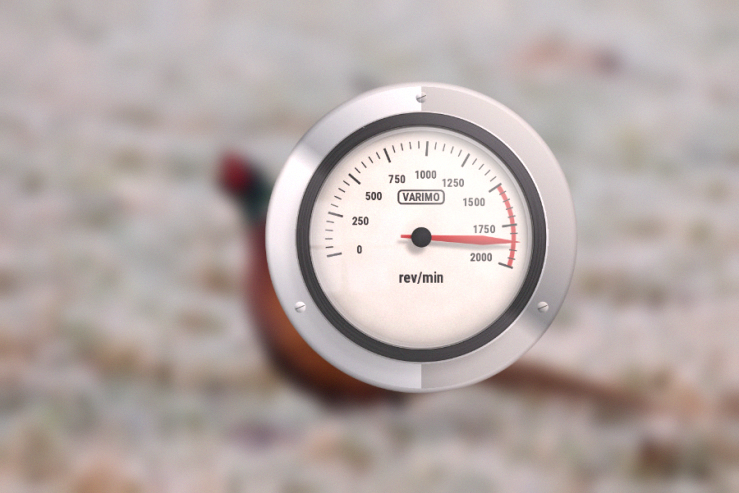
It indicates 1850 rpm
